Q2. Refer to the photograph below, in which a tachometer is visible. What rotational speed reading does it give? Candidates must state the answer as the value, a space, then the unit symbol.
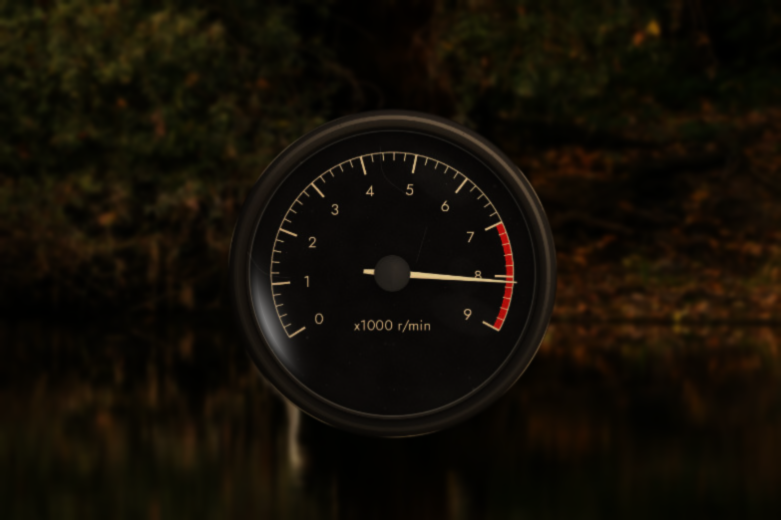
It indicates 8100 rpm
